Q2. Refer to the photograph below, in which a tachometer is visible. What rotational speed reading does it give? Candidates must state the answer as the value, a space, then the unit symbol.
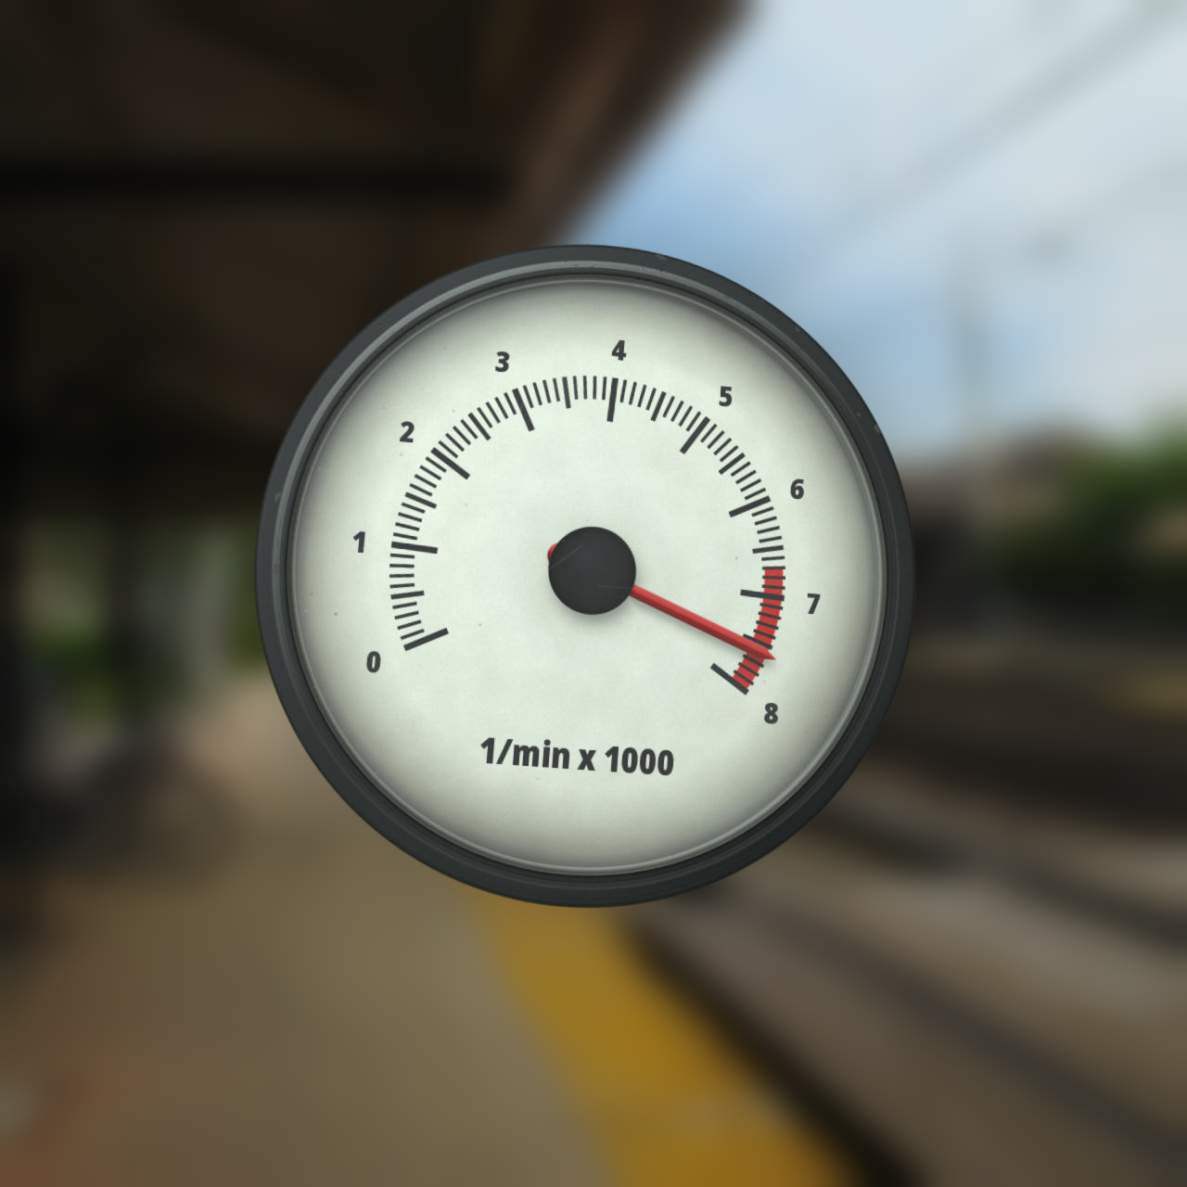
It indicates 7600 rpm
